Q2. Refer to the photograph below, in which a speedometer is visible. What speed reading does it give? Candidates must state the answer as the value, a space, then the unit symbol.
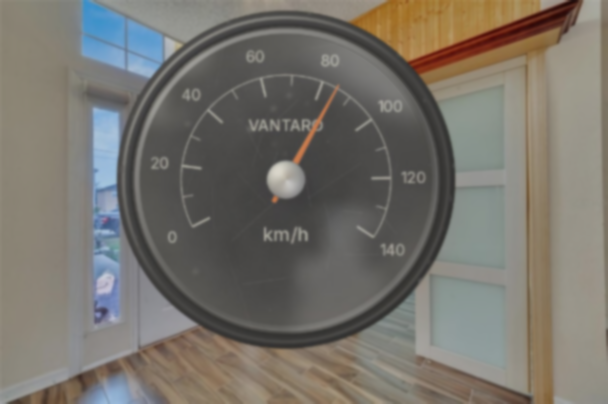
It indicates 85 km/h
